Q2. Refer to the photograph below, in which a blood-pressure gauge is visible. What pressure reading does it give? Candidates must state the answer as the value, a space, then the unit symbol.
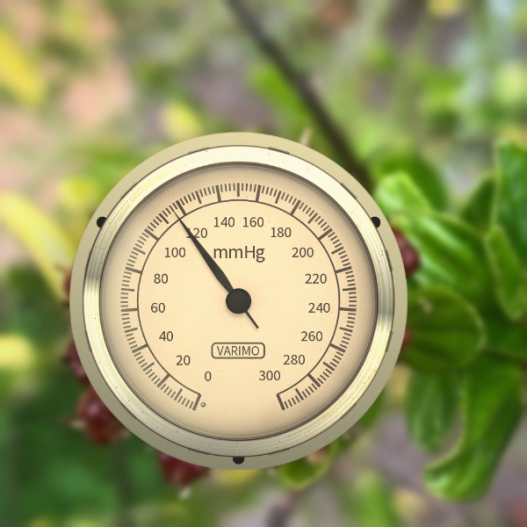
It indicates 116 mmHg
